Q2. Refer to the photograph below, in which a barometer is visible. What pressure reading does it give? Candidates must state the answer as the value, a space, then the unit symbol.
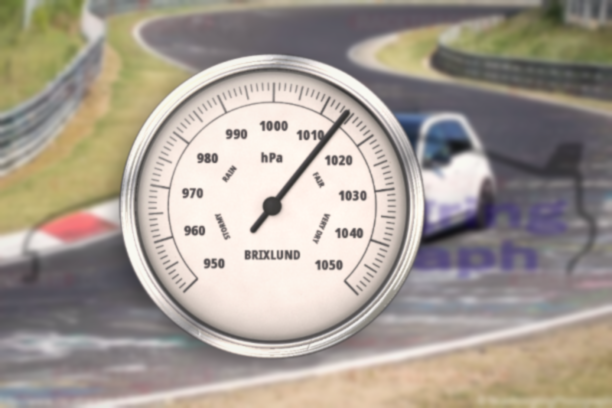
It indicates 1014 hPa
